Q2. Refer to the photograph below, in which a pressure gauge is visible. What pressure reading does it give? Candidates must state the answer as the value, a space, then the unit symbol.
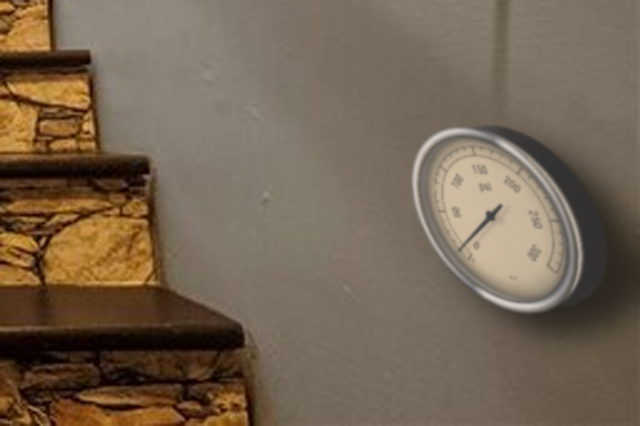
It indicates 10 psi
